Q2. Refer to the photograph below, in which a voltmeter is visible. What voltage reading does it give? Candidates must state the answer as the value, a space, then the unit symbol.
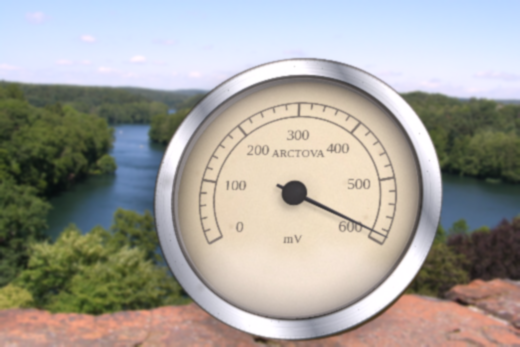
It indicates 590 mV
